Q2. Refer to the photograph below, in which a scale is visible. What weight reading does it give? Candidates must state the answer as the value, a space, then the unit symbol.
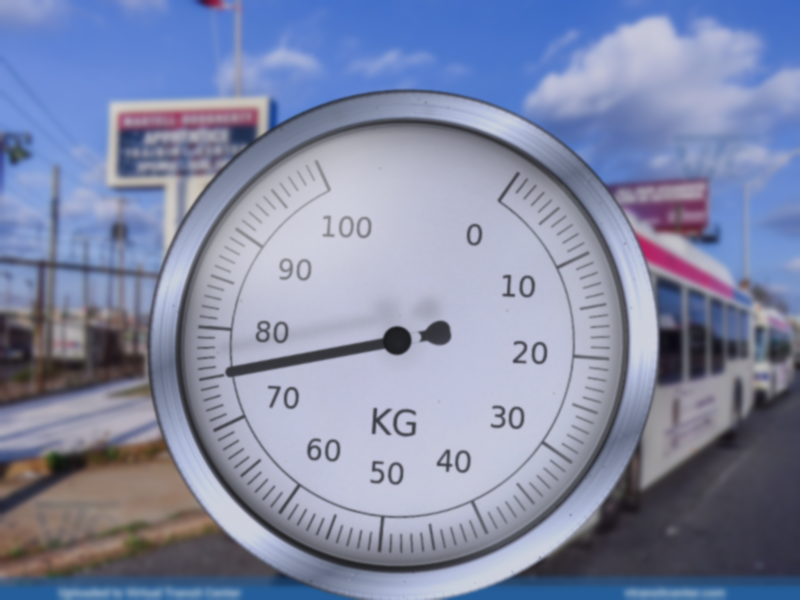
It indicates 75 kg
